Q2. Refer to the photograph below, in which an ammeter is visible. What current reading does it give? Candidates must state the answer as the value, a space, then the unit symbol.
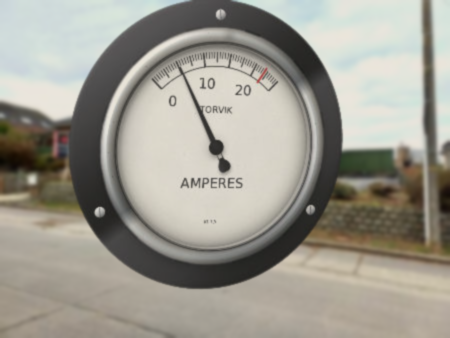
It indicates 5 A
